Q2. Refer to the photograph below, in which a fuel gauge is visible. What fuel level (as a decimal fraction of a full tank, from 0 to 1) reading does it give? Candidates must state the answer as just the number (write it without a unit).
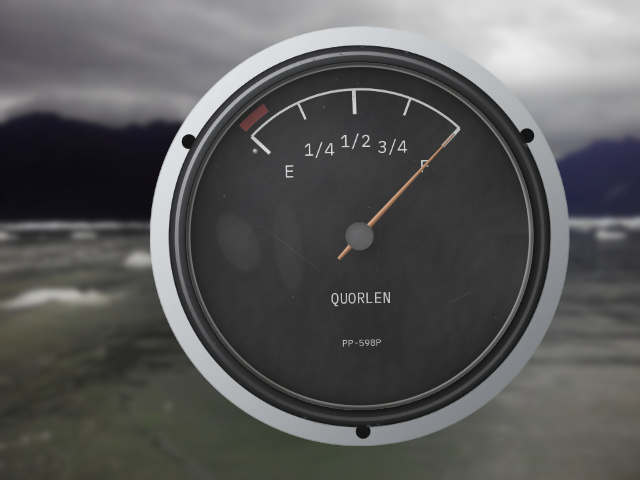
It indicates 1
